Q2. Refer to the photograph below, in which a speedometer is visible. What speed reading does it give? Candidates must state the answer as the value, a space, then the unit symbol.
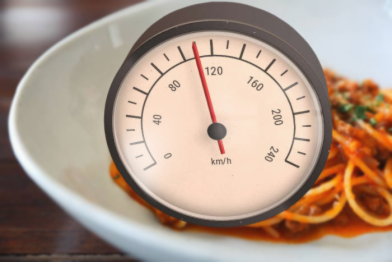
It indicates 110 km/h
